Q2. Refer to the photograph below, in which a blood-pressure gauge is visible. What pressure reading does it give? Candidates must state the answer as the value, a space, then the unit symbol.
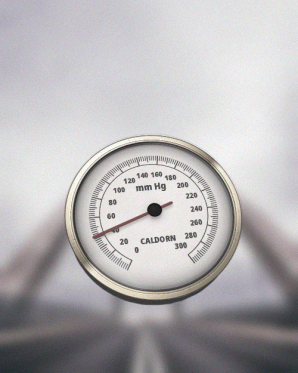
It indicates 40 mmHg
